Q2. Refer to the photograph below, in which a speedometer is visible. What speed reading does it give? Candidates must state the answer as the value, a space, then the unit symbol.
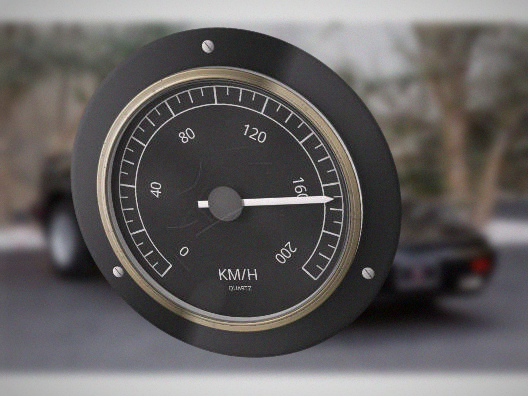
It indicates 165 km/h
